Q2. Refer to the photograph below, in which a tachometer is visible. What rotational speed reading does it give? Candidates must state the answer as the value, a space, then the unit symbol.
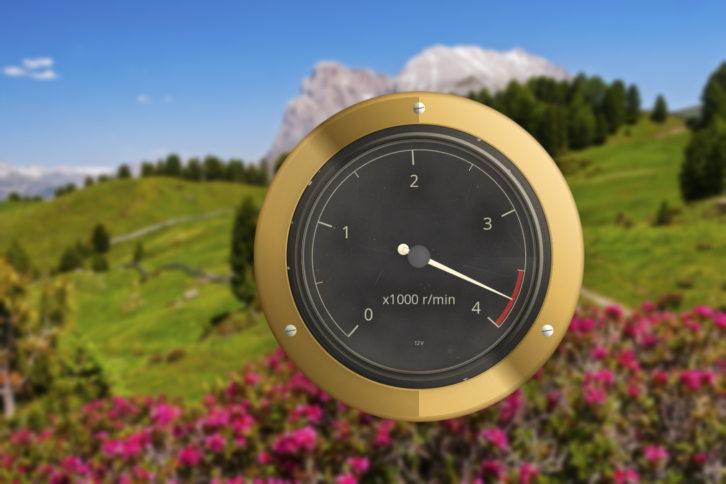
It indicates 3750 rpm
